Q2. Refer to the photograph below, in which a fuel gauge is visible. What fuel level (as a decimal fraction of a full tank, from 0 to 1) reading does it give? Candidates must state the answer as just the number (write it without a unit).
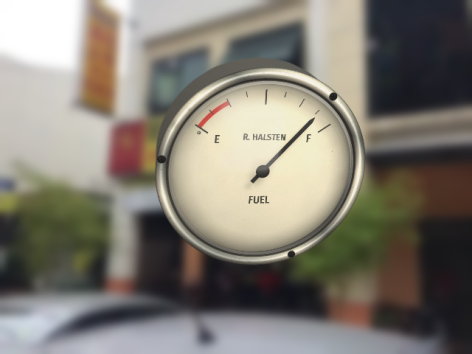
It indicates 0.875
